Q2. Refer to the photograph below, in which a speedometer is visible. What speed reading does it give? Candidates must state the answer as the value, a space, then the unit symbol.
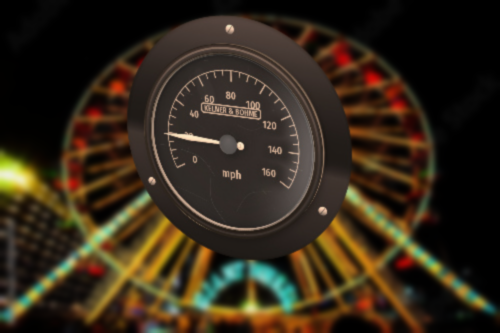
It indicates 20 mph
